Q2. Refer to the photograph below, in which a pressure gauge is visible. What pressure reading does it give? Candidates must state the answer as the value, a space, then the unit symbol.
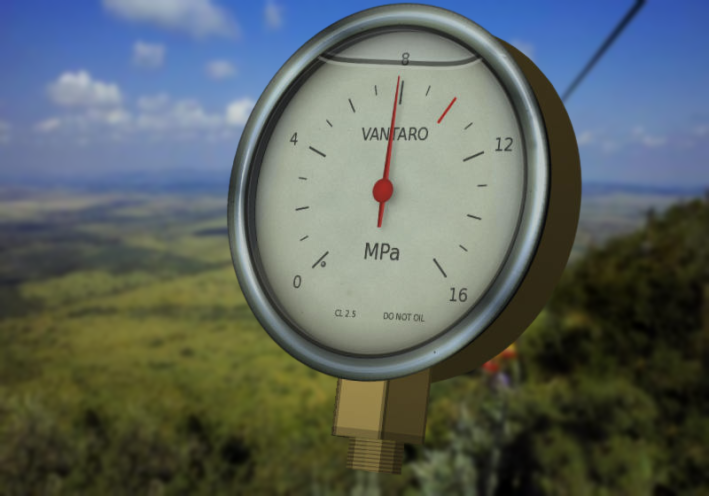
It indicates 8 MPa
